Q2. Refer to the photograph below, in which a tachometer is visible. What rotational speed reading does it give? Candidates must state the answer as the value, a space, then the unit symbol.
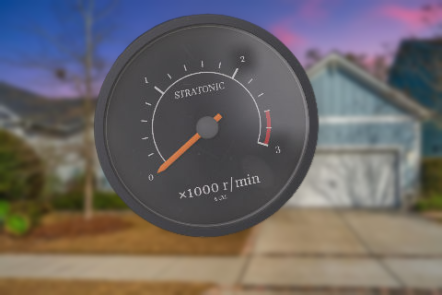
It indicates 0 rpm
